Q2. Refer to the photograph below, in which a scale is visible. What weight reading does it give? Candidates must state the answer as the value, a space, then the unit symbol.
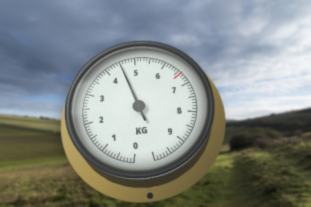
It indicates 4.5 kg
